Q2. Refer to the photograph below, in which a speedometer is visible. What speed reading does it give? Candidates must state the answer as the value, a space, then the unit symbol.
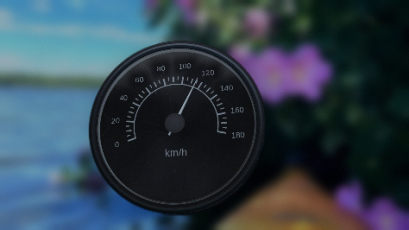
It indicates 115 km/h
